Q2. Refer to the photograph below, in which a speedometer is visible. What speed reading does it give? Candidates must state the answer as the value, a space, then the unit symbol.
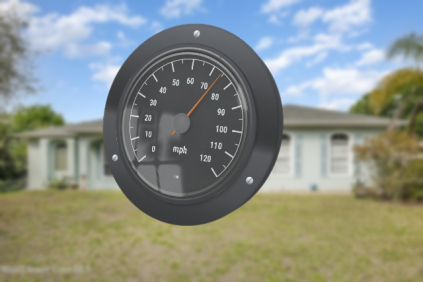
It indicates 75 mph
